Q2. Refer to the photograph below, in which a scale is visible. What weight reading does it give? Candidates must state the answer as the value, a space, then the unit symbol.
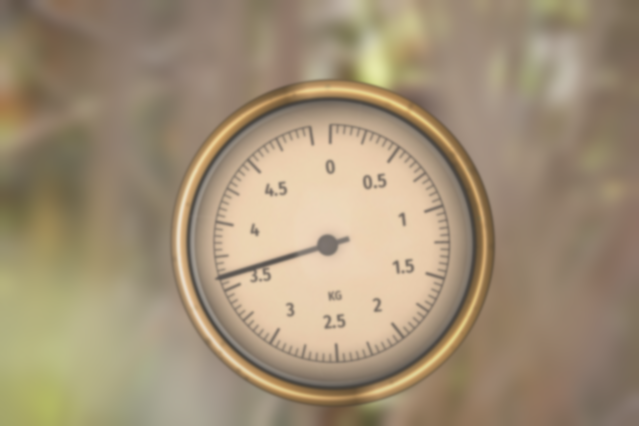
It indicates 3.6 kg
